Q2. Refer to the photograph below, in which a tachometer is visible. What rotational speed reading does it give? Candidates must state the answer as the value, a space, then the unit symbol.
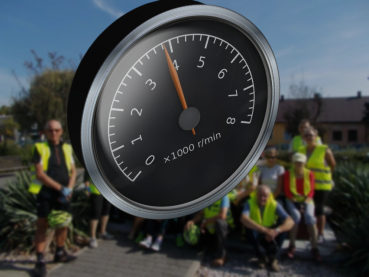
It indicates 3800 rpm
